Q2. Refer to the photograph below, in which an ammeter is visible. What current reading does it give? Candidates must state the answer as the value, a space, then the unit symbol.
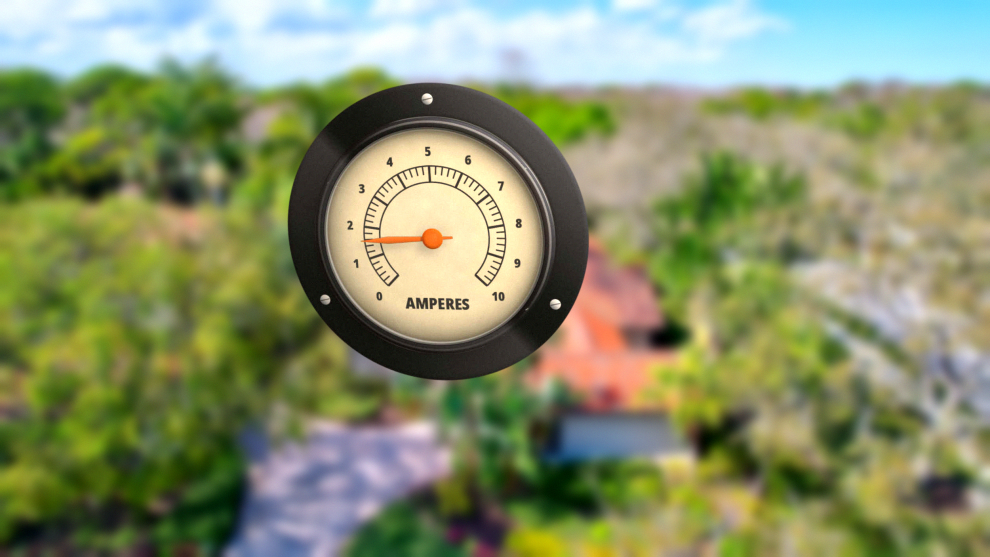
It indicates 1.6 A
